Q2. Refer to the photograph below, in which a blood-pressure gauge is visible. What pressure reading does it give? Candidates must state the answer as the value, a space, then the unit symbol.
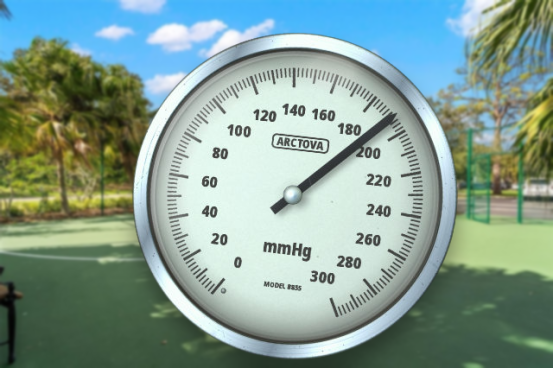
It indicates 192 mmHg
